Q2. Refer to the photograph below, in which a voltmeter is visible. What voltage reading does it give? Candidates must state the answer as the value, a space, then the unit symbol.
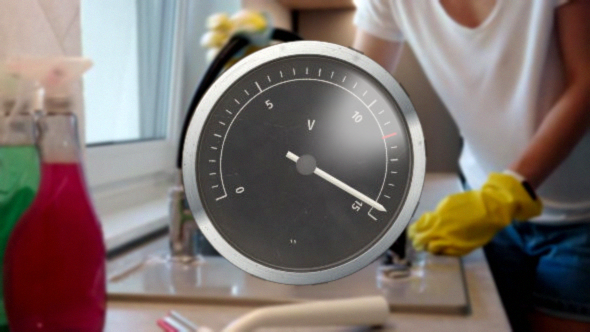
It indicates 14.5 V
